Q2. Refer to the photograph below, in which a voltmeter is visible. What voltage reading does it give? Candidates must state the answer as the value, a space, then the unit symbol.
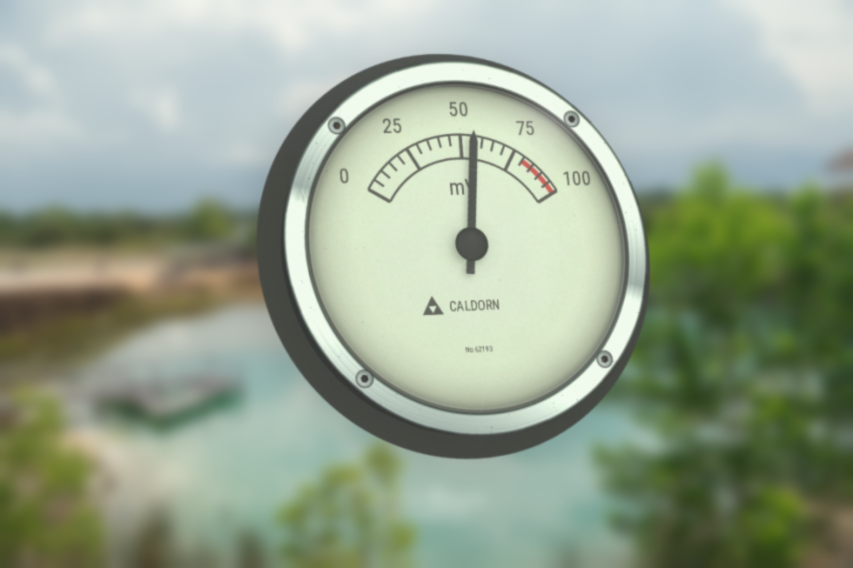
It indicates 55 mV
